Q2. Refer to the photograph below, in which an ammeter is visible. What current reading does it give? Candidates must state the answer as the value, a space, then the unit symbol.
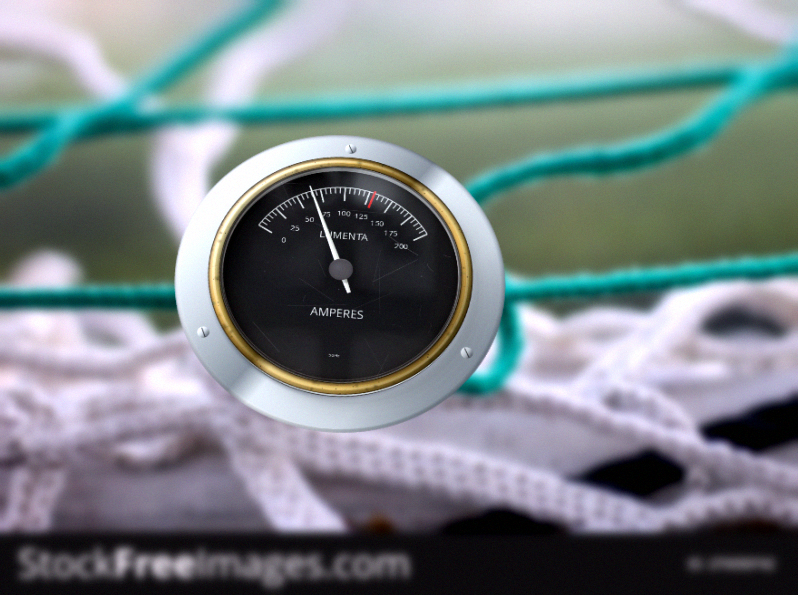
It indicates 65 A
